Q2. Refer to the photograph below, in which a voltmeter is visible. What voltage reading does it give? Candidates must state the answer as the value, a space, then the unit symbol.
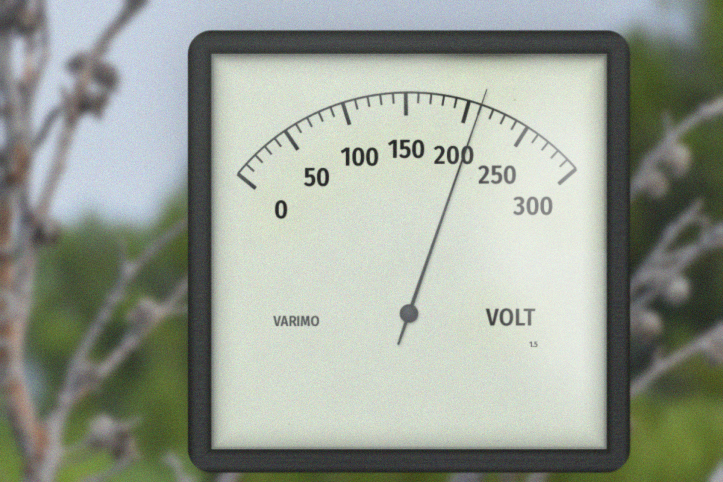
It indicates 210 V
